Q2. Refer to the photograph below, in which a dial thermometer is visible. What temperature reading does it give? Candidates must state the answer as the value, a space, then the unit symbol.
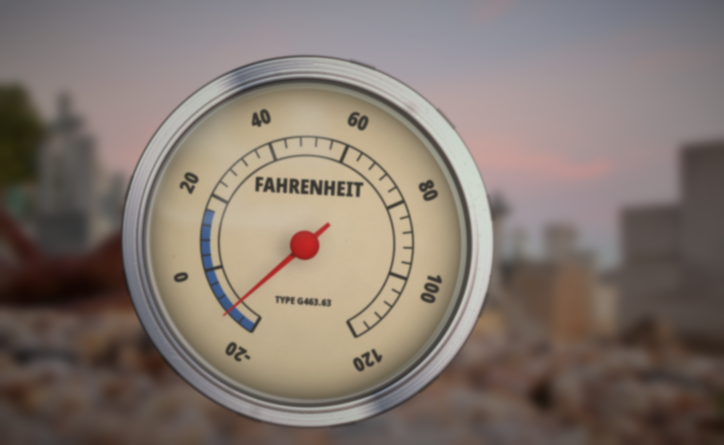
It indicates -12 °F
